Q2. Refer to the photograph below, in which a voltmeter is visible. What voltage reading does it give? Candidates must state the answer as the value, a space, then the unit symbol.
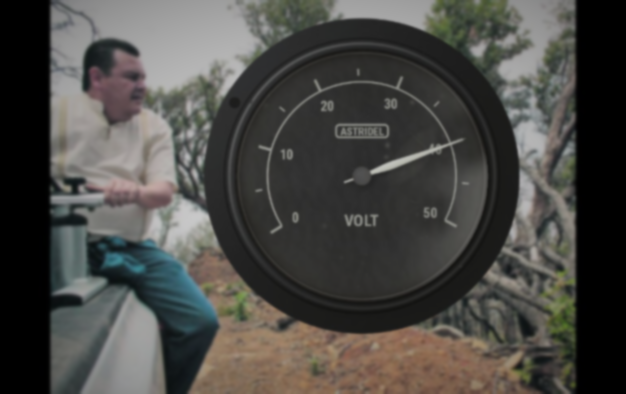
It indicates 40 V
